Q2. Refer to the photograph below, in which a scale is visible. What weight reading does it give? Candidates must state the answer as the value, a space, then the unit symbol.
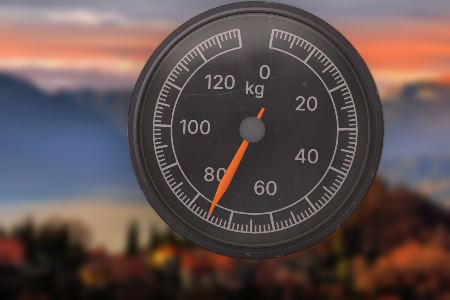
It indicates 75 kg
